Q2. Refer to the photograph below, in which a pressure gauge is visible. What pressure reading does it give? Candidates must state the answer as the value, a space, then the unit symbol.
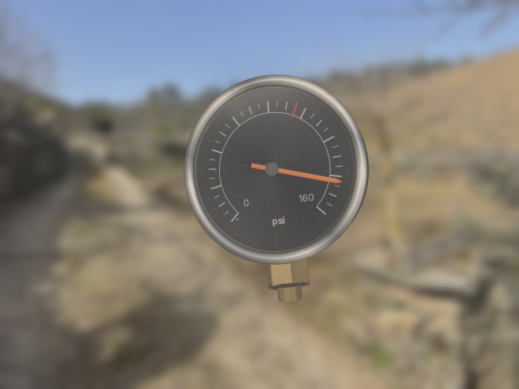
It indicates 142.5 psi
